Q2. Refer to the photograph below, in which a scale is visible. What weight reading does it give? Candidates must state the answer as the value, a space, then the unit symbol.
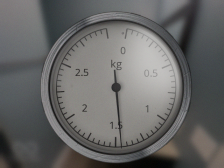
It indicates 1.45 kg
